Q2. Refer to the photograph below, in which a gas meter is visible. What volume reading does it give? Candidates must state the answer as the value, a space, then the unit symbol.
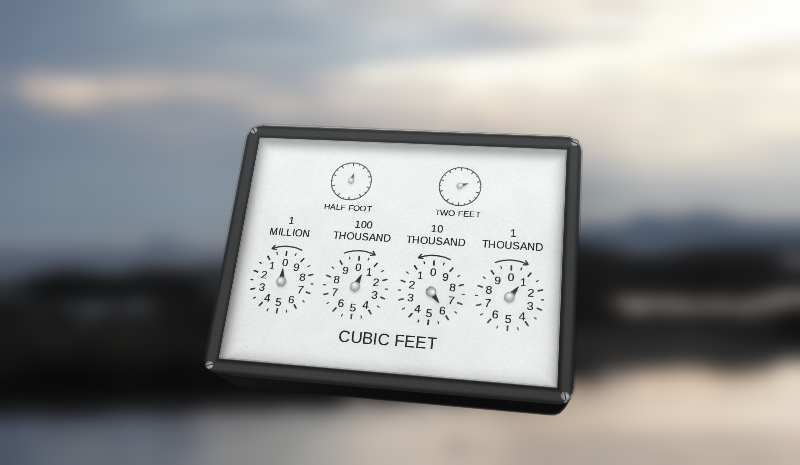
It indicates 6100 ft³
